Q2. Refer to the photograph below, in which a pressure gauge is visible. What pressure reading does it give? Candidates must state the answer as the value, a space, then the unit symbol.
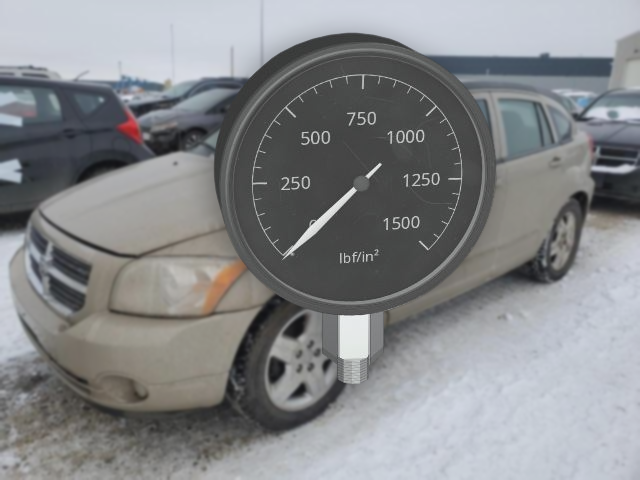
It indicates 0 psi
